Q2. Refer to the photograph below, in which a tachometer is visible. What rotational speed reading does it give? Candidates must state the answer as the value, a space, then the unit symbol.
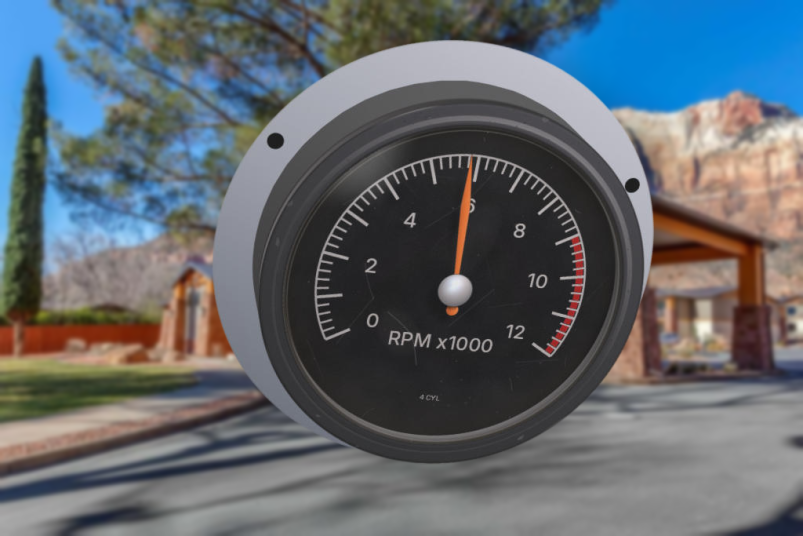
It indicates 5800 rpm
